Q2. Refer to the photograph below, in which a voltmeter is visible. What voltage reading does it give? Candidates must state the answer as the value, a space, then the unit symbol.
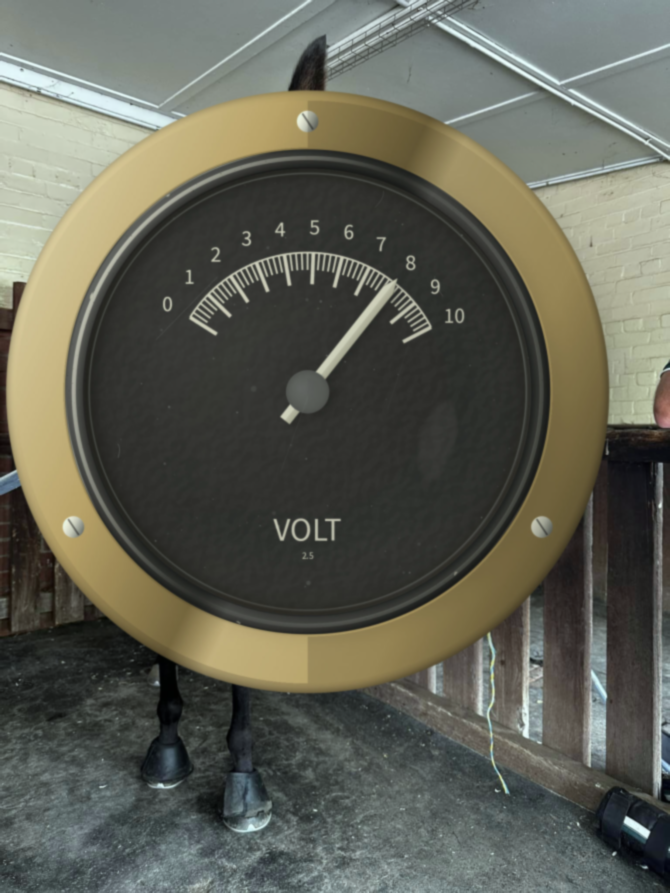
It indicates 8 V
